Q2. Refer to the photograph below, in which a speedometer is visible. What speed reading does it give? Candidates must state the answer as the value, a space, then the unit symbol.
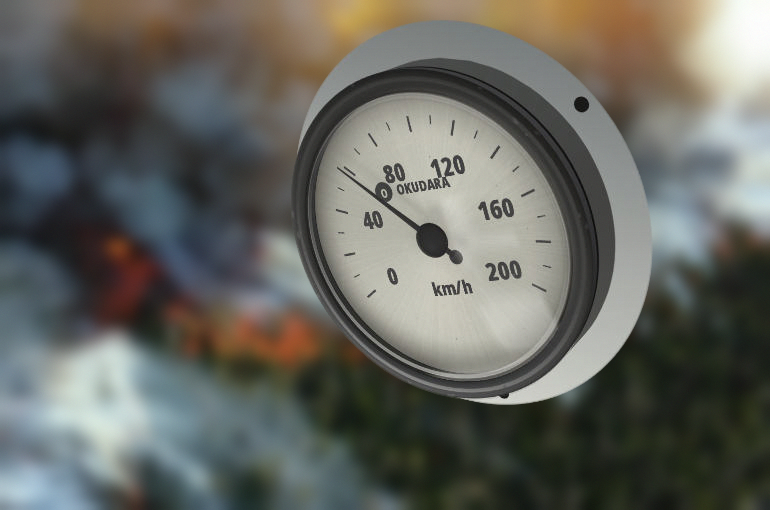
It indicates 60 km/h
